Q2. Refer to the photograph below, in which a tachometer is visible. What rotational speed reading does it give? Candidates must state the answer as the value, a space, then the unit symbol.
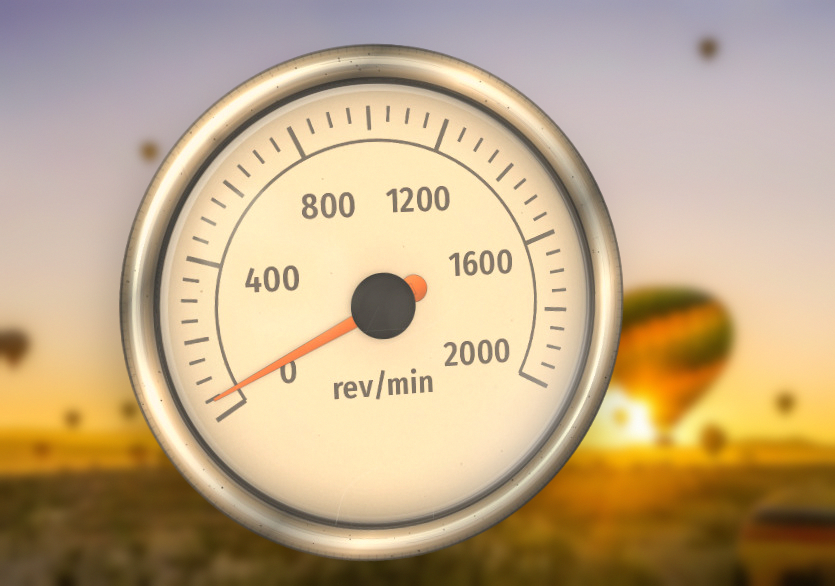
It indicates 50 rpm
